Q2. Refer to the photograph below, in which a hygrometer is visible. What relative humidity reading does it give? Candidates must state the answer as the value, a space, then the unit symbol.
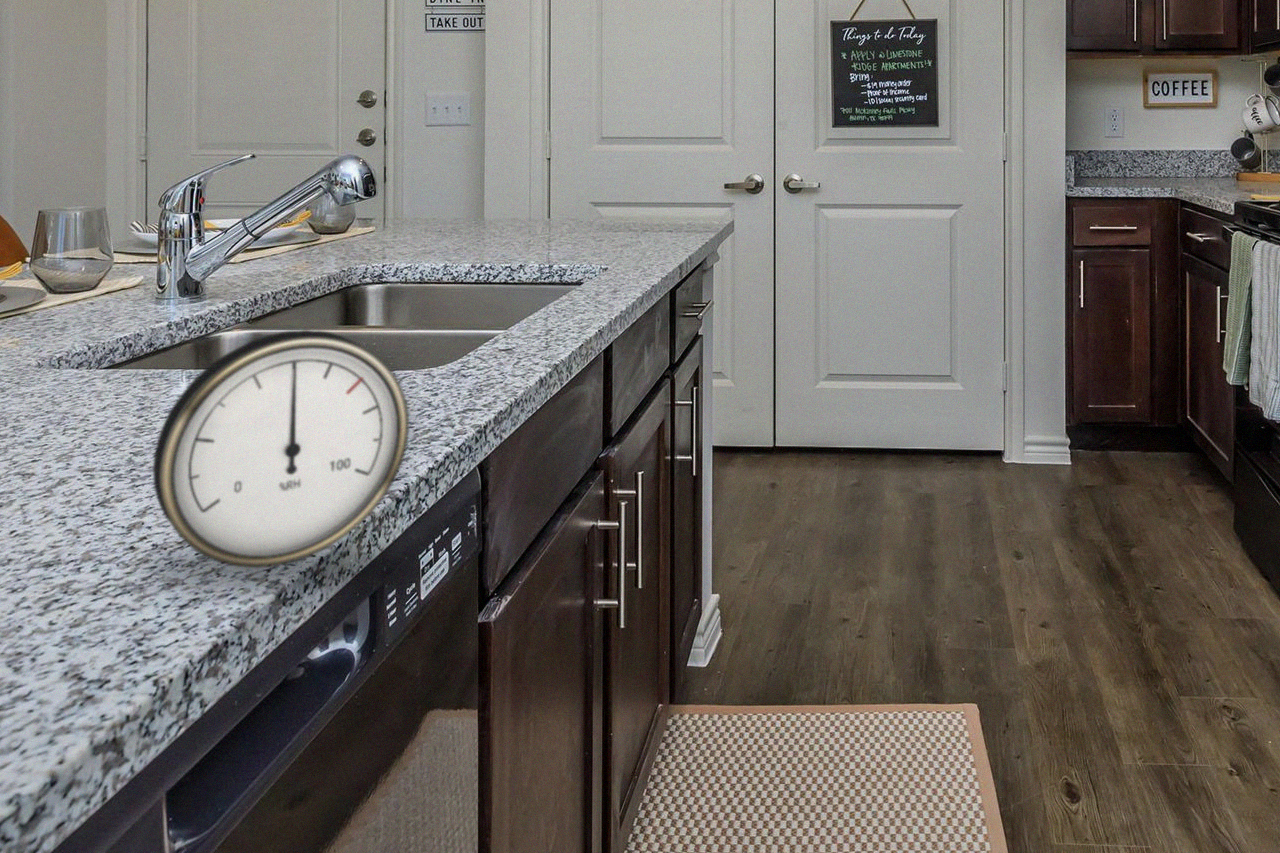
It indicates 50 %
